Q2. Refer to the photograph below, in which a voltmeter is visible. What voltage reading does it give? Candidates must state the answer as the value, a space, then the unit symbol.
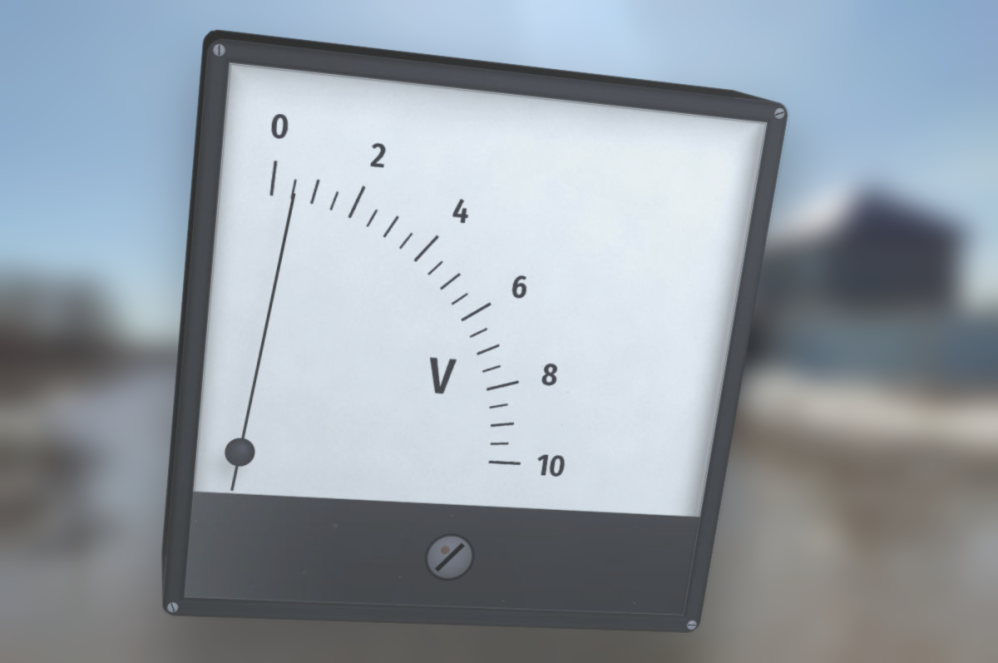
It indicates 0.5 V
